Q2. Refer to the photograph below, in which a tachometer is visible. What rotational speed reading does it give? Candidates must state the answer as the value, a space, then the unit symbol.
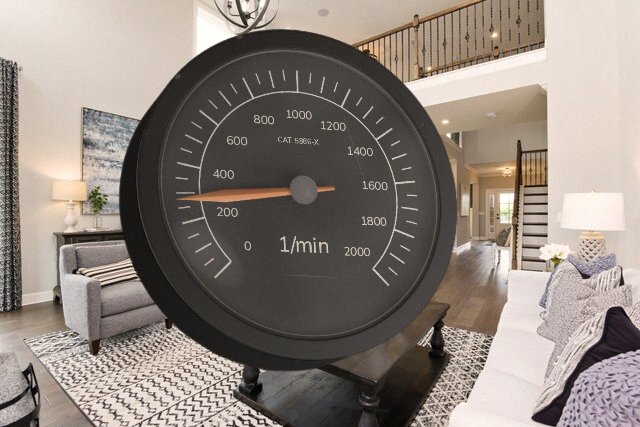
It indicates 275 rpm
